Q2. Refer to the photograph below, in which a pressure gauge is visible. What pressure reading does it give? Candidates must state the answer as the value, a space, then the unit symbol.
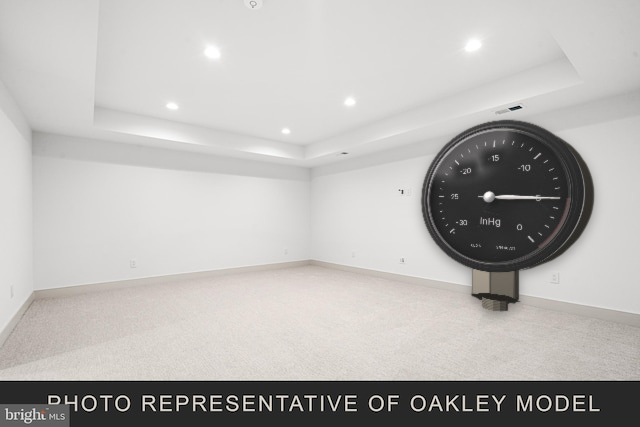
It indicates -5 inHg
